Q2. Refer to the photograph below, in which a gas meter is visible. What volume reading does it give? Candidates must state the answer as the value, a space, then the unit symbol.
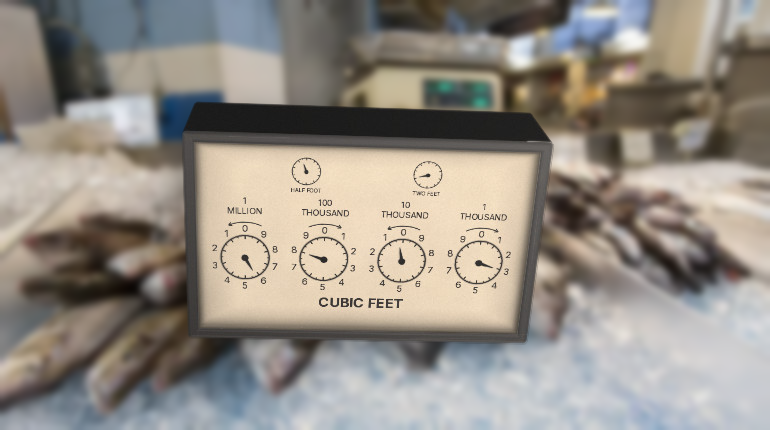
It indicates 580300 ft³
